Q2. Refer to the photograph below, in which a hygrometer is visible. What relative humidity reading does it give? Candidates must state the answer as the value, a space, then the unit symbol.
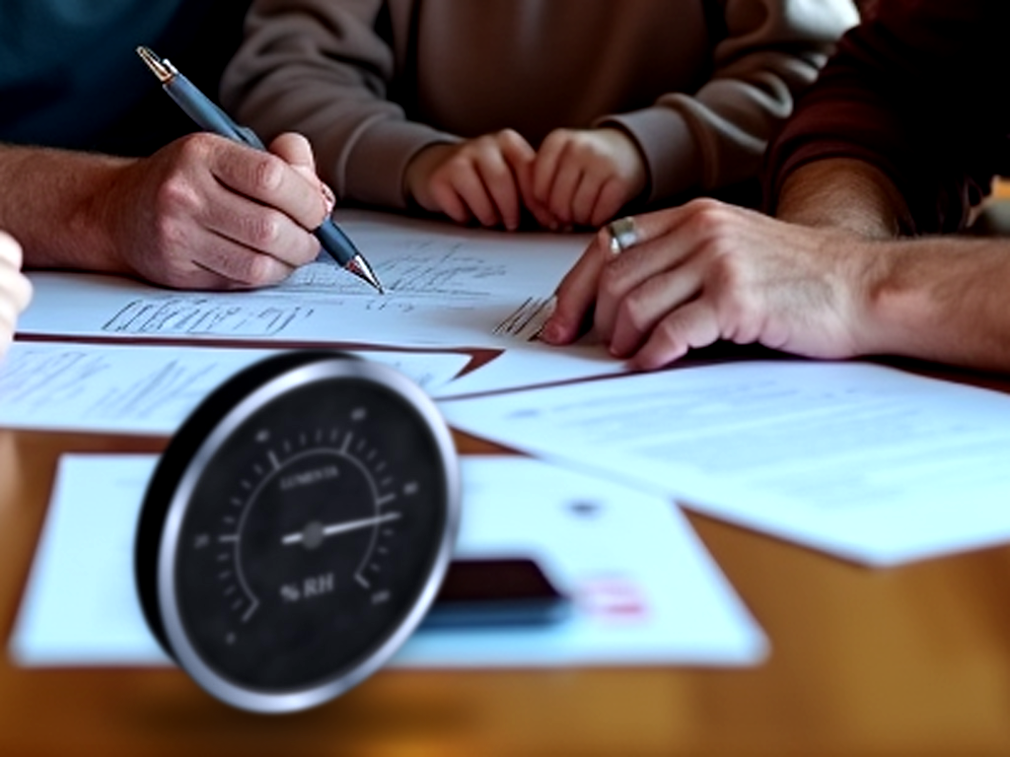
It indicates 84 %
